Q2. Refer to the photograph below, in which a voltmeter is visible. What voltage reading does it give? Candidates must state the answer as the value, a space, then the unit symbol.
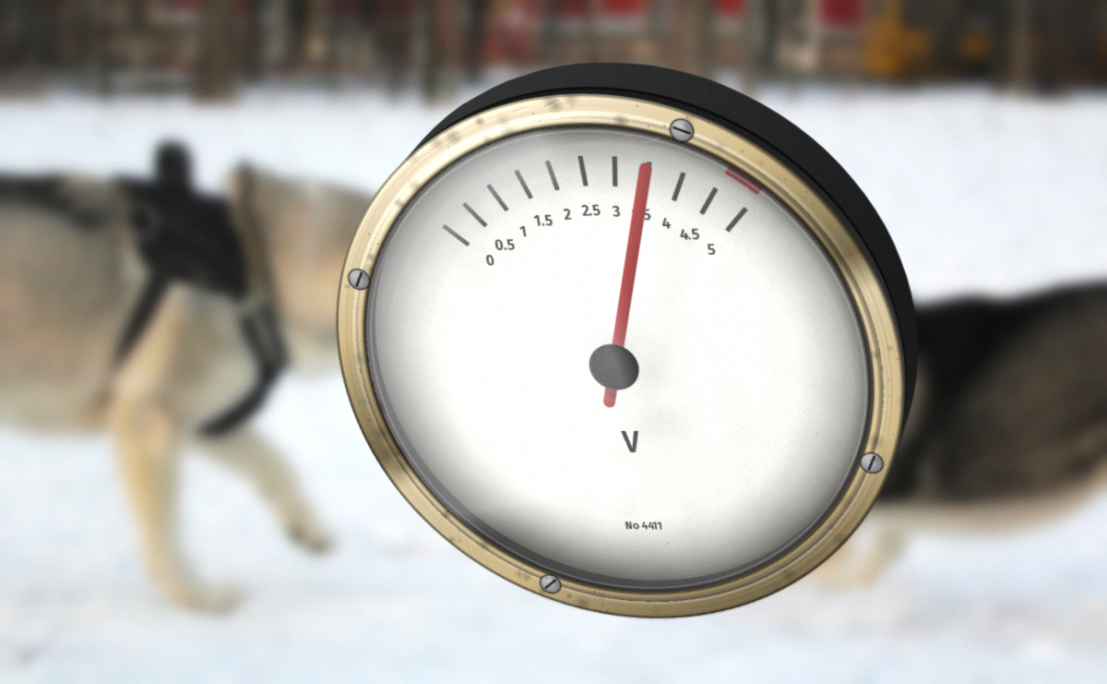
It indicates 3.5 V
